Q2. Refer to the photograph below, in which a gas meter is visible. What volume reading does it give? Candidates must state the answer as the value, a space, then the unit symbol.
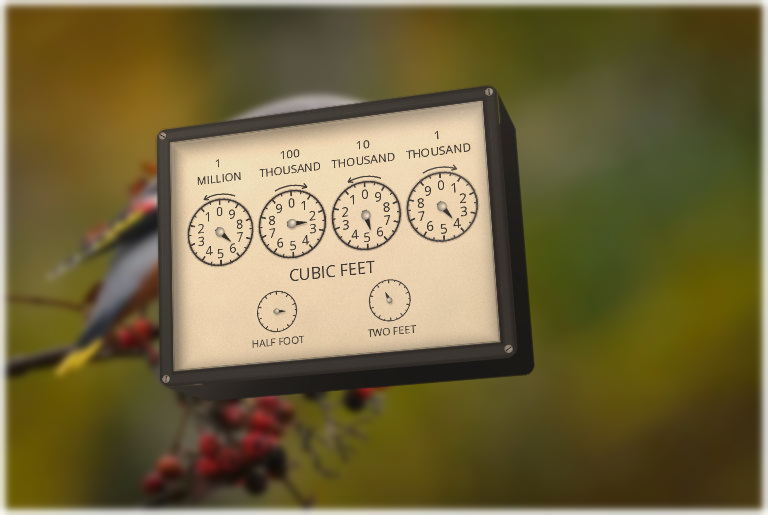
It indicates 625400 ft³
